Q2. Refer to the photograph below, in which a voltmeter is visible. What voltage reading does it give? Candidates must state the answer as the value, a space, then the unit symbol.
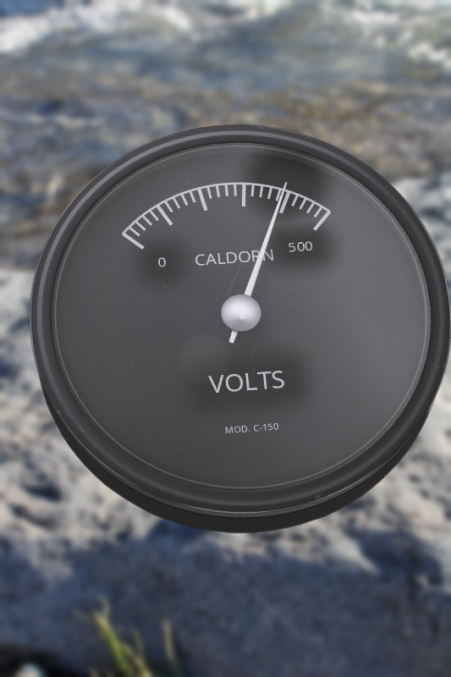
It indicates 390 V
